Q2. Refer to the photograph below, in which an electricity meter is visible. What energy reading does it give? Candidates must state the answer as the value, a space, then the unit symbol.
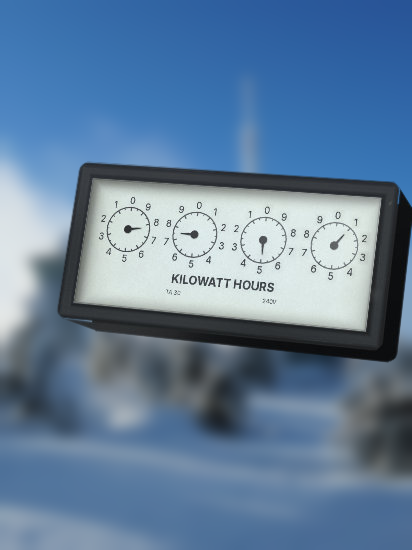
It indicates 7751 kWh
